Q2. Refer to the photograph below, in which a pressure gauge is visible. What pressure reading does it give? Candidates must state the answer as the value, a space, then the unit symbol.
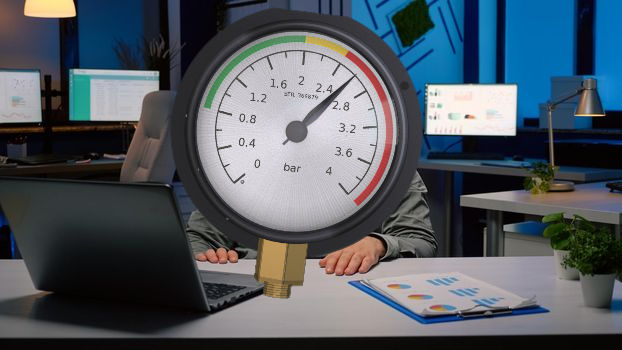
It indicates 2.6 bar
